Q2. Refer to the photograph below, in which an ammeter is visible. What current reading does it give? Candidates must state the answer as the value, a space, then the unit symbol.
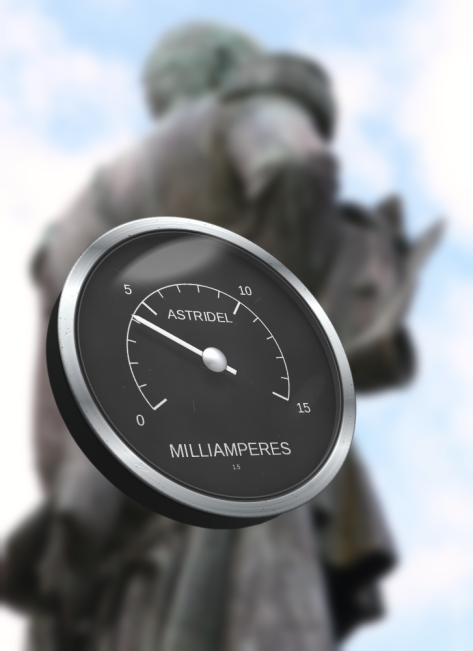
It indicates 4 mA
